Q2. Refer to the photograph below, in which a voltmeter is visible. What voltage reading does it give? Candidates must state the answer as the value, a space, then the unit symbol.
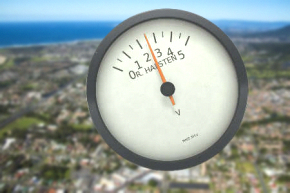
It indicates 2.5 V
